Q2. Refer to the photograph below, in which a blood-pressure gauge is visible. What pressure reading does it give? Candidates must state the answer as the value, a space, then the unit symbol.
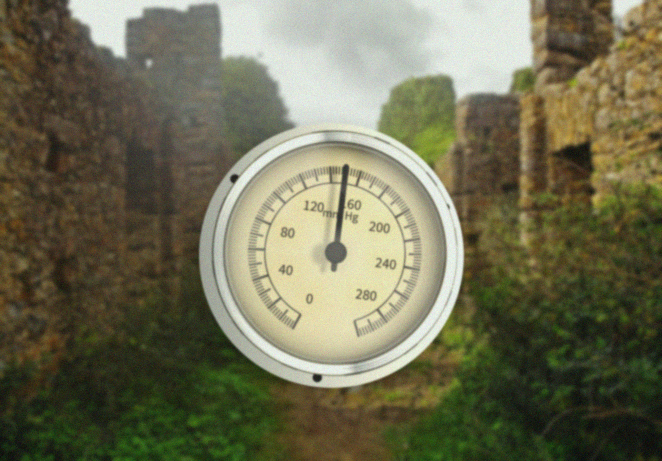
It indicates 150 mmHg
